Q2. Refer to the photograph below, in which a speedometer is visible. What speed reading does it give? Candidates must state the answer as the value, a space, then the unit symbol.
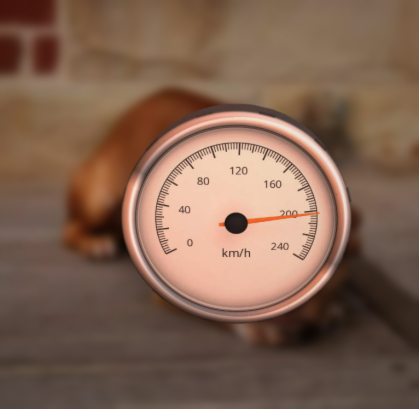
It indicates 200 km/h
